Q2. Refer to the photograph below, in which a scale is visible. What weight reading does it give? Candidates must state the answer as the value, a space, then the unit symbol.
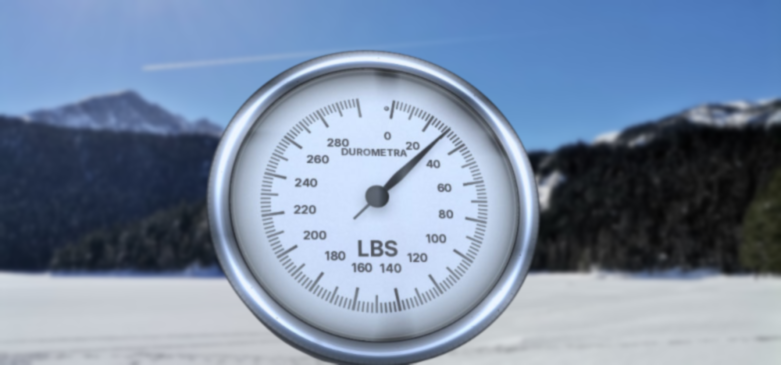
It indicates 30 lb
